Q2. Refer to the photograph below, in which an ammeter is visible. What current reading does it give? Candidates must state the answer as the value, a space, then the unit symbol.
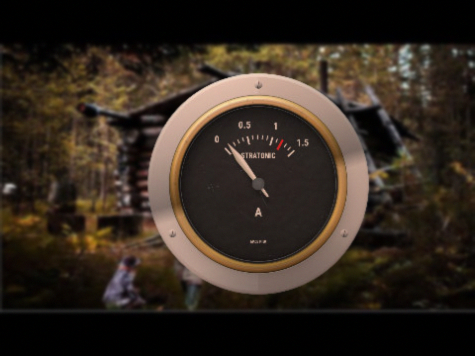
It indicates 0.1 A
